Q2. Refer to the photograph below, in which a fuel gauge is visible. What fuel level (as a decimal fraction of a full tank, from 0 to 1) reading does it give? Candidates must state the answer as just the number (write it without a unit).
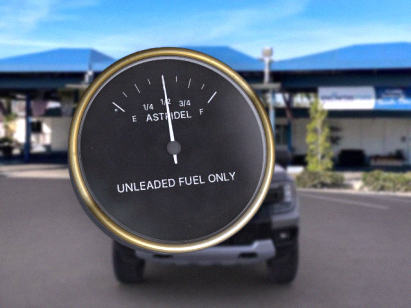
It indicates 0.5
